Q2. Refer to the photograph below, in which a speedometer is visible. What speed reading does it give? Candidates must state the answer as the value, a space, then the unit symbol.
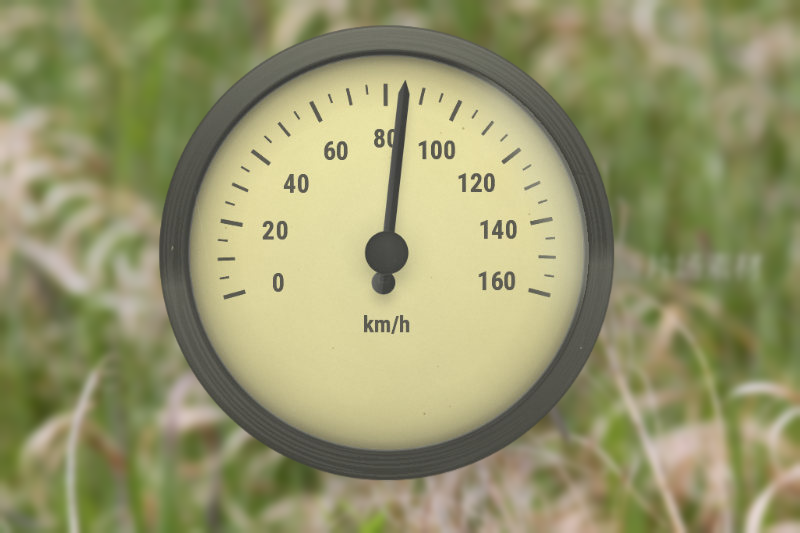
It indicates 85 km/h
